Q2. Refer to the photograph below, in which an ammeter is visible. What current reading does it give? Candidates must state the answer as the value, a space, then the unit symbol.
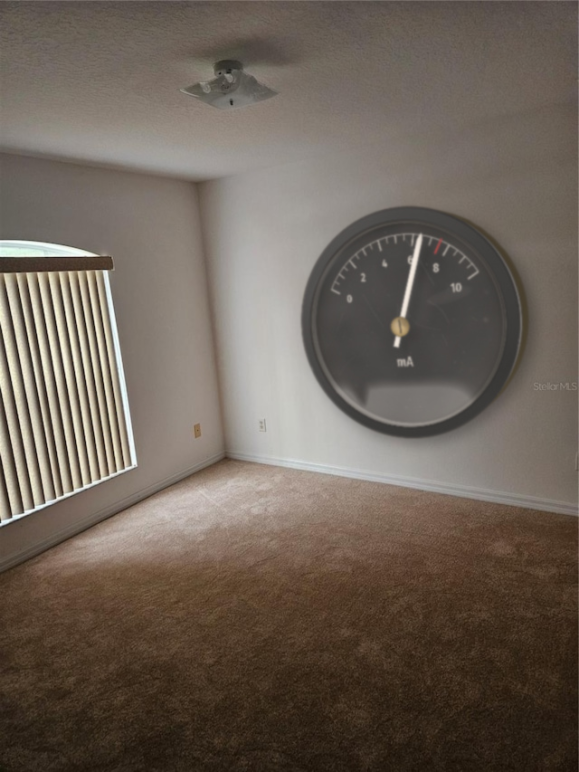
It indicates 6.5 mA
